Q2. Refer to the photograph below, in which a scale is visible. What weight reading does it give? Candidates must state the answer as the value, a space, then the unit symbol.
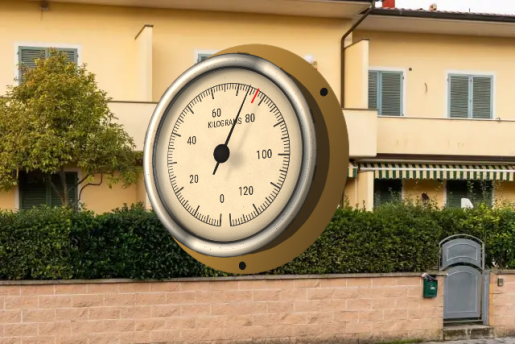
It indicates 75 kg
